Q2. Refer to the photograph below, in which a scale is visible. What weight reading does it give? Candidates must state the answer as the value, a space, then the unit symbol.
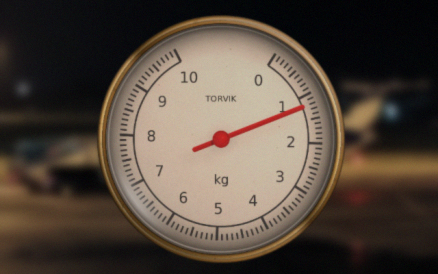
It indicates 1.2 kg
